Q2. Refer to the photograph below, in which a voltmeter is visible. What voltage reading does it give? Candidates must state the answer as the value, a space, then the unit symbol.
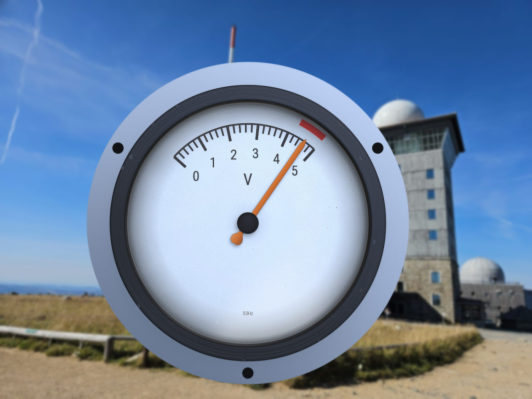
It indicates 4.6 V
